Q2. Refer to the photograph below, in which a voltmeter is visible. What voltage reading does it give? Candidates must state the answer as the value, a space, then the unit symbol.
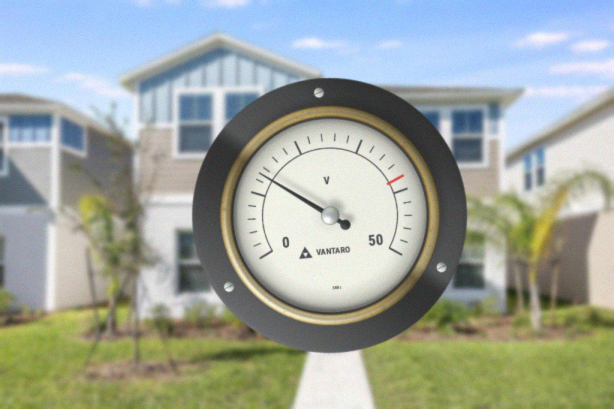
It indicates 13 V
